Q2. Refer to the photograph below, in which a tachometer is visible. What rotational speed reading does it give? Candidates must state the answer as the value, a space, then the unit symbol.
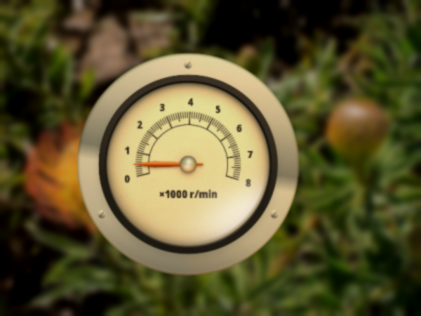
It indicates 500 rpm
